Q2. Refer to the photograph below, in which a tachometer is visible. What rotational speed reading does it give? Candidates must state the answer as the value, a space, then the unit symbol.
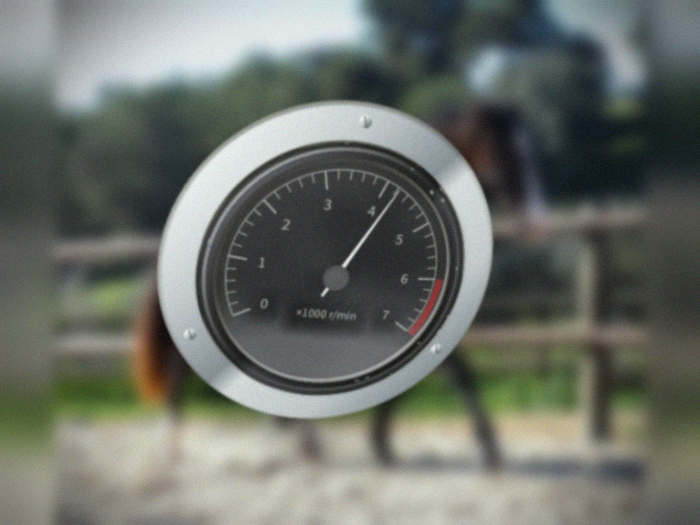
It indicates 4200 rpm
